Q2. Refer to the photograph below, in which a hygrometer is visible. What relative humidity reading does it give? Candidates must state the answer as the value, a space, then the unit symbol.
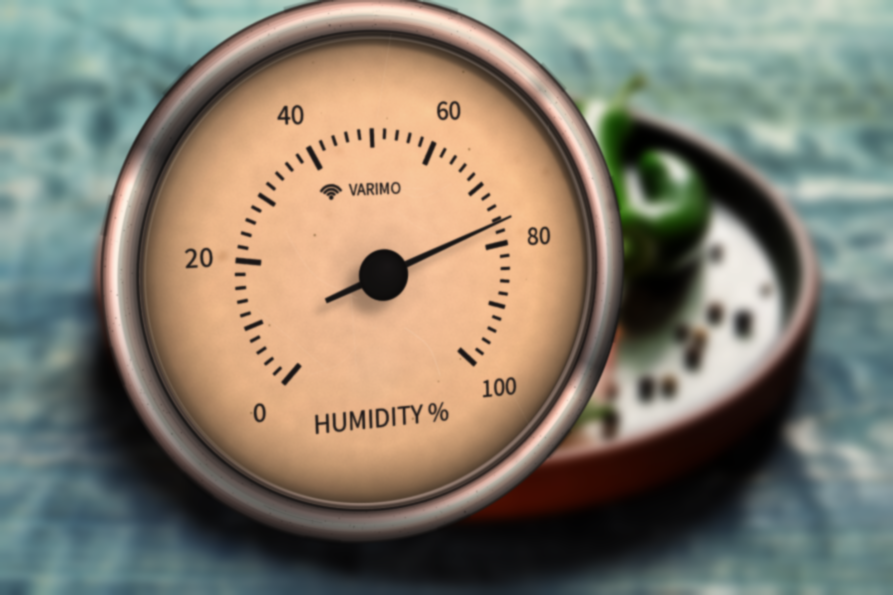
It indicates 76 %
